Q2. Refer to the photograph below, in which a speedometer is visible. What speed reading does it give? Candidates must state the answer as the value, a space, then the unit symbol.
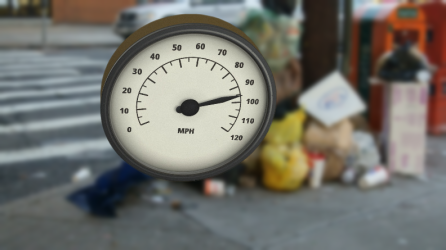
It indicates 95 mph
